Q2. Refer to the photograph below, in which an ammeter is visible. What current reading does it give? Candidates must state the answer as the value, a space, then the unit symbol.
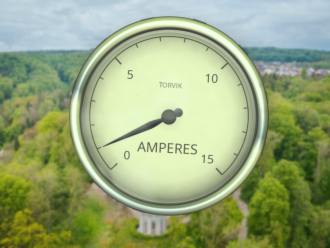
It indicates 1 A
